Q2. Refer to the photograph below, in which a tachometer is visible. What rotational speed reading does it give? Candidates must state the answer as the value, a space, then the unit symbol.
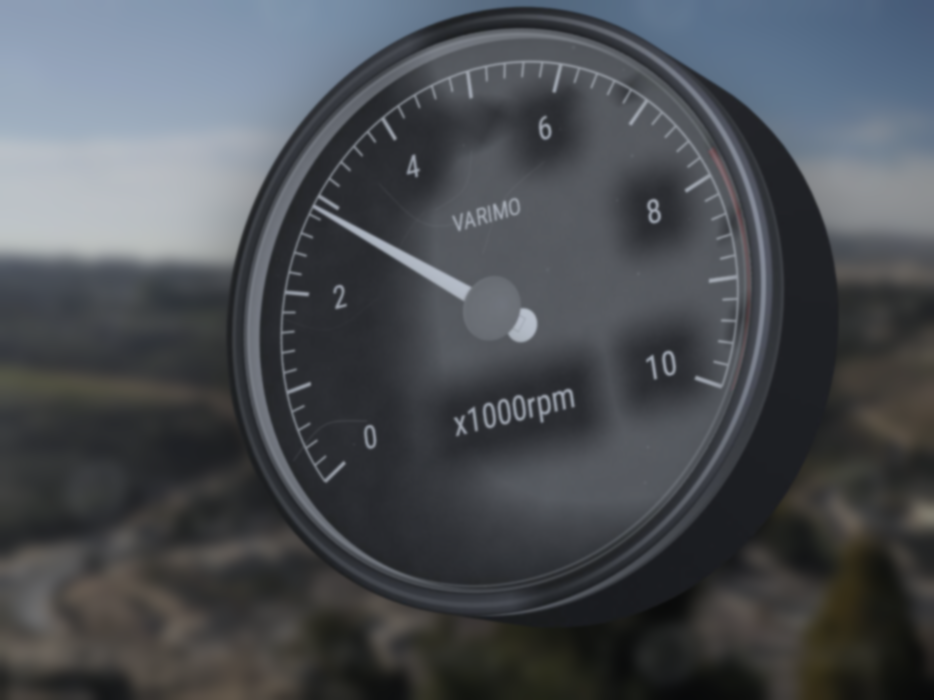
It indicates 2900 rpm
